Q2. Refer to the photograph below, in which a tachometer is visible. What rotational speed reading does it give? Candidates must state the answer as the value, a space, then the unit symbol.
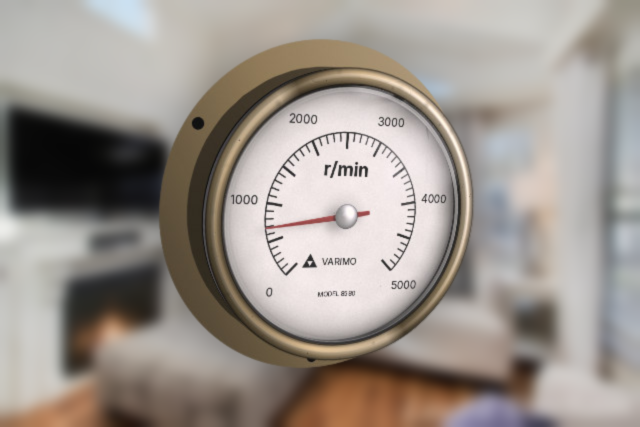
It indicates 700 rpm
